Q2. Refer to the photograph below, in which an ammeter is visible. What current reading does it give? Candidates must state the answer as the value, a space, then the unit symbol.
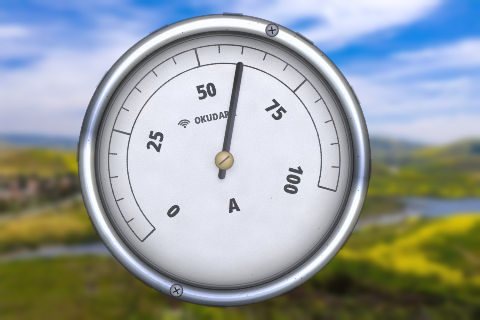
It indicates 60 A
